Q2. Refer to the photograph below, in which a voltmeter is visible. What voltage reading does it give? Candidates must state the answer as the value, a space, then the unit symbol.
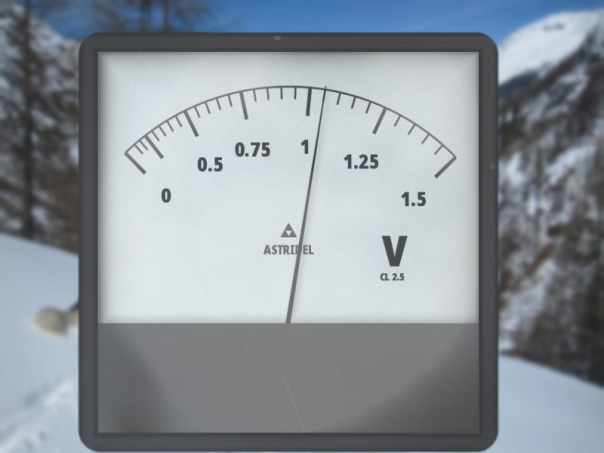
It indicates 1.05 V
